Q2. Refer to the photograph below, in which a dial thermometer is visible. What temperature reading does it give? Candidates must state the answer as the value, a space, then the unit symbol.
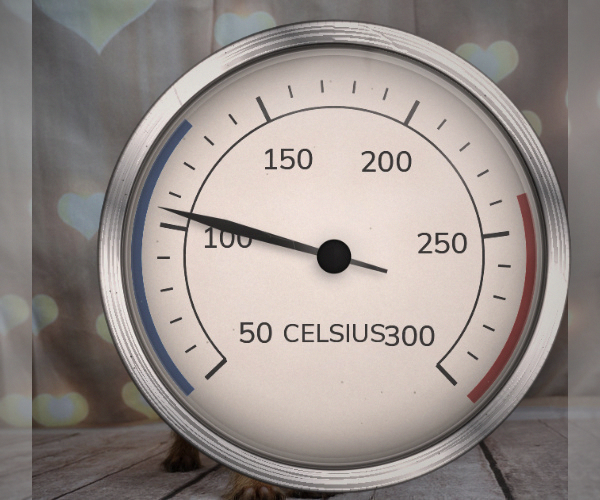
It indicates 105 °C
